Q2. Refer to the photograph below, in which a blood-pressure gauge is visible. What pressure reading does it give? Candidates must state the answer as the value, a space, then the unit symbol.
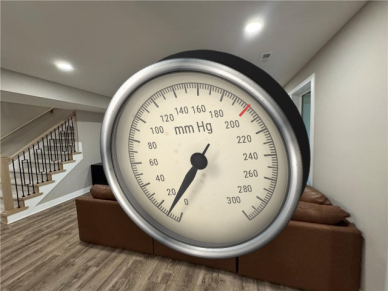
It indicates 10 mmHg
